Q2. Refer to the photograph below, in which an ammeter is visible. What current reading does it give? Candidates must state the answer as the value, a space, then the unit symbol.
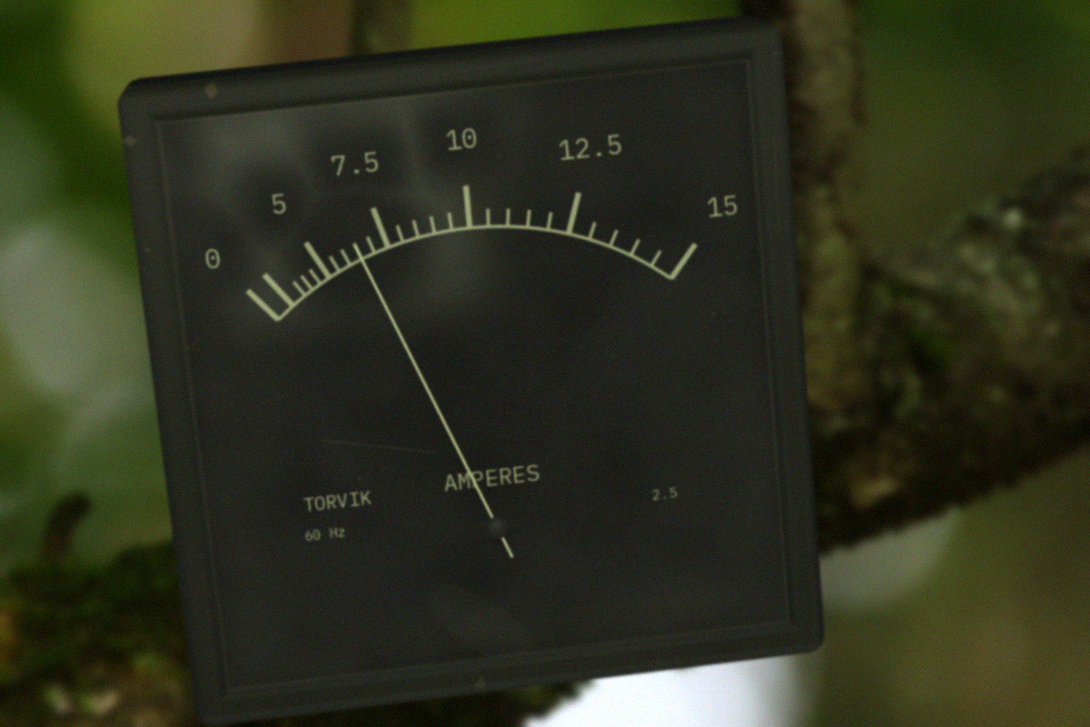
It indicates 6.5 A
